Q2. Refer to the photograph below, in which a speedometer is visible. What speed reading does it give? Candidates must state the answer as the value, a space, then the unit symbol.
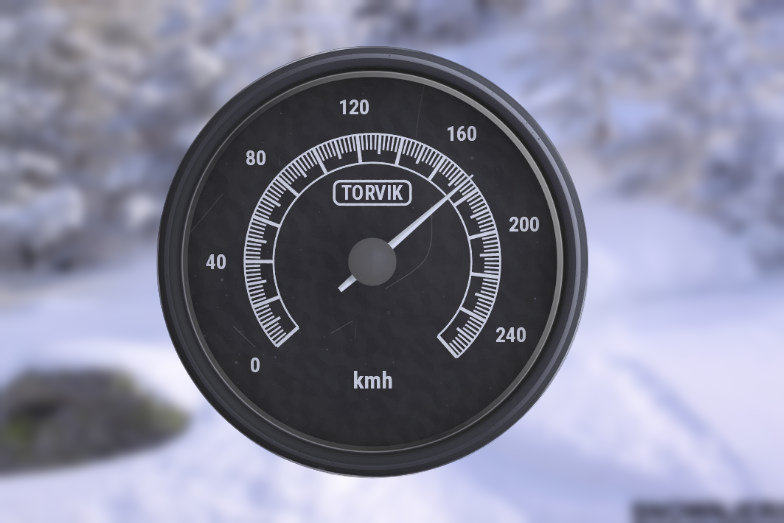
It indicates 174 km/h
